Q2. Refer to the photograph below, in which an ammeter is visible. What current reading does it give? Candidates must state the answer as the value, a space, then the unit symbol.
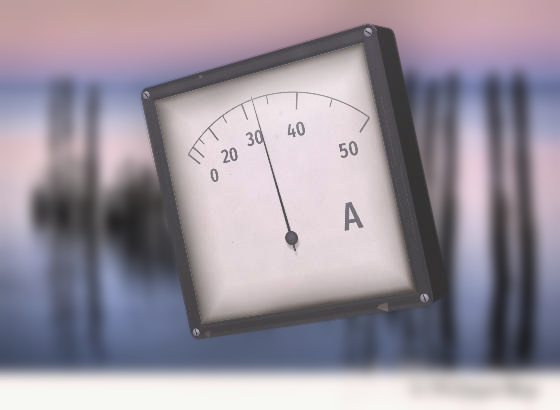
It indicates 32.5 A
